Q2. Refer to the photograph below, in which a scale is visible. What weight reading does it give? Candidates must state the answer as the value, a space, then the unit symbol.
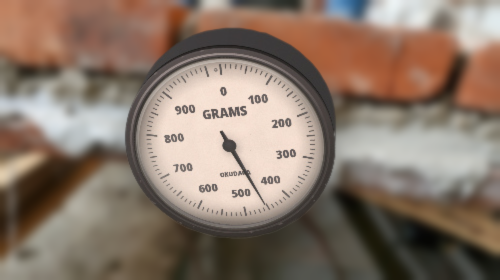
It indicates 450 g
